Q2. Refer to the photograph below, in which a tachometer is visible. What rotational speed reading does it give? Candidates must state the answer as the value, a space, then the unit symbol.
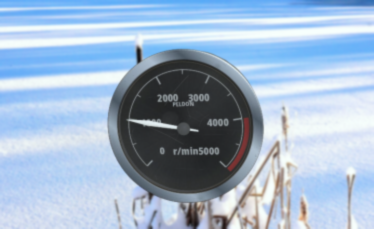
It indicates 1000 rpm
